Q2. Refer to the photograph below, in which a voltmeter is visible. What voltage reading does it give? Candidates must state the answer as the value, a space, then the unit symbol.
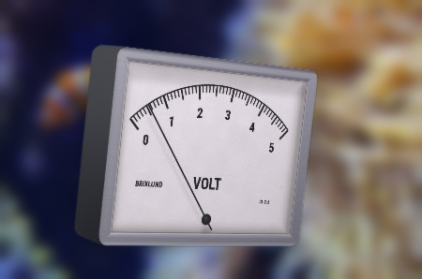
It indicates 0.5 V
